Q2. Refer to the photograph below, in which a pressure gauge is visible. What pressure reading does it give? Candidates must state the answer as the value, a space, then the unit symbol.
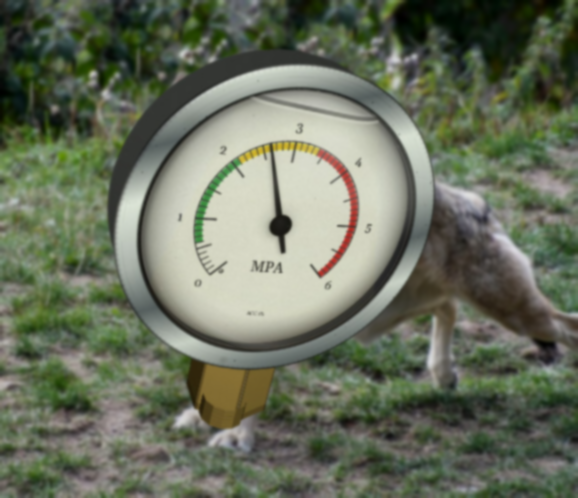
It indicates 2.6 MPa
